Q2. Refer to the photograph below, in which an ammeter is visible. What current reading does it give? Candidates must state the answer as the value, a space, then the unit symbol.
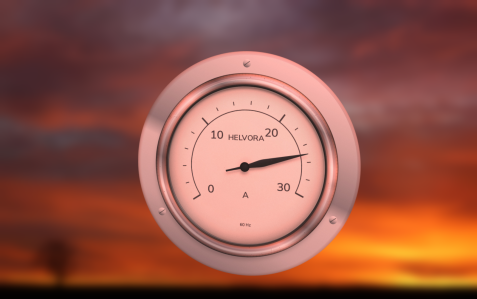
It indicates 25 A
